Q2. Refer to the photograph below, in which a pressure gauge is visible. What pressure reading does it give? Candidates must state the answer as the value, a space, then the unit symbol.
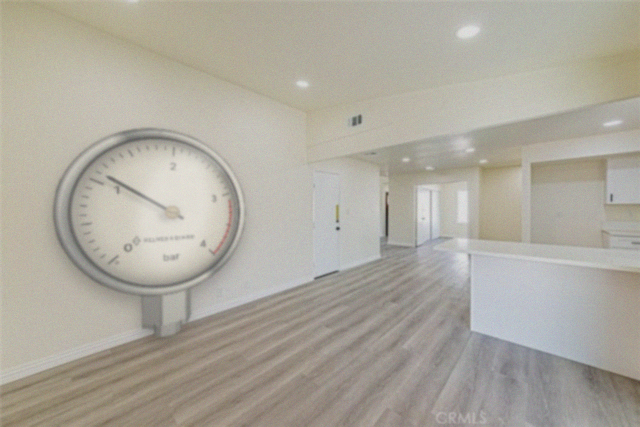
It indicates 1.1 bar
